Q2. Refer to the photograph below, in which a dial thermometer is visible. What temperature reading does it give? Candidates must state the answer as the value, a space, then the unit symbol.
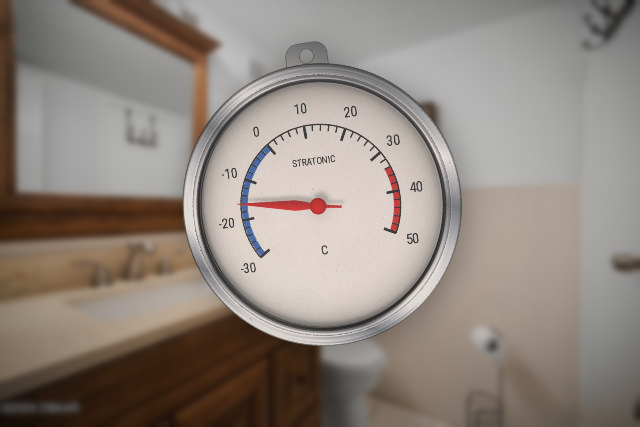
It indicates -16 °C
